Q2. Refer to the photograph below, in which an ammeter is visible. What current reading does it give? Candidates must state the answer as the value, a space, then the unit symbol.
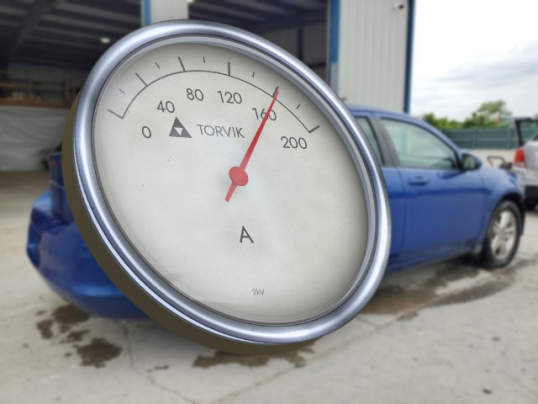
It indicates 160 A
